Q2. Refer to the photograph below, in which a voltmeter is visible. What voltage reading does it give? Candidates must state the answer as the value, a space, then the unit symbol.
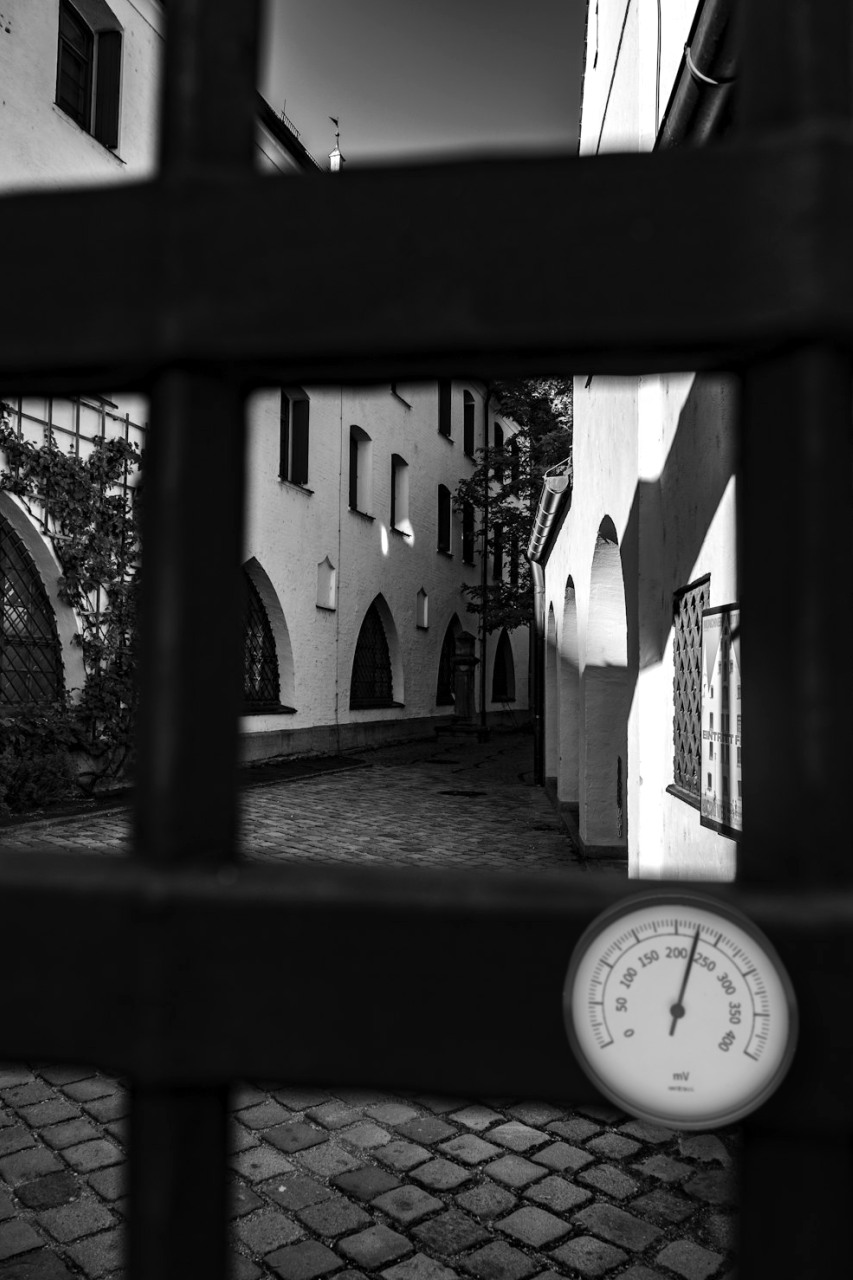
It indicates 225 mV
